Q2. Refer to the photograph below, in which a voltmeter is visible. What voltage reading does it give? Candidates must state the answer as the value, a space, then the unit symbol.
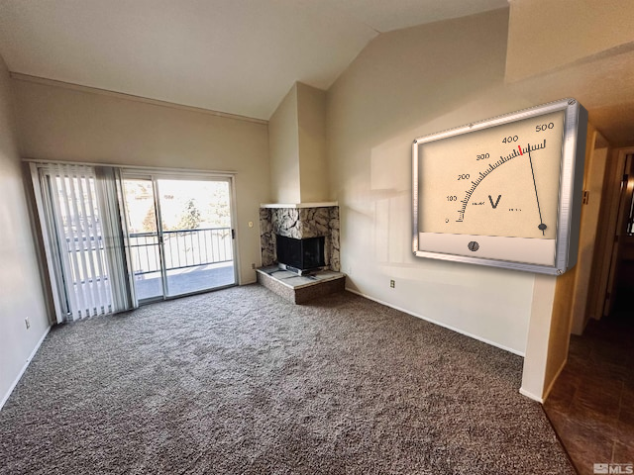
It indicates 450 V
